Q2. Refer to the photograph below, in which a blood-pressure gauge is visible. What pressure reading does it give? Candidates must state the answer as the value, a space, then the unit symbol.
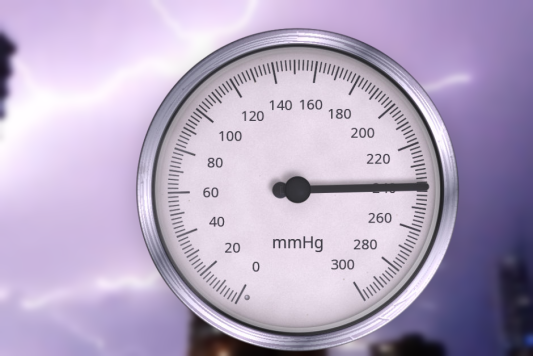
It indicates 240 mmHg
